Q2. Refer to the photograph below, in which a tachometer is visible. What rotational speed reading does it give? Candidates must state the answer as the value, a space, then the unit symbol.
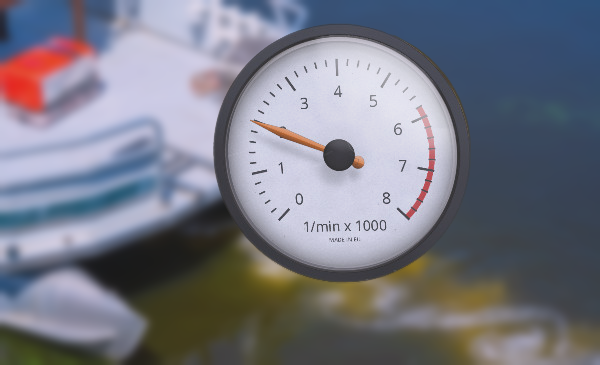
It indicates 2000 rpm
